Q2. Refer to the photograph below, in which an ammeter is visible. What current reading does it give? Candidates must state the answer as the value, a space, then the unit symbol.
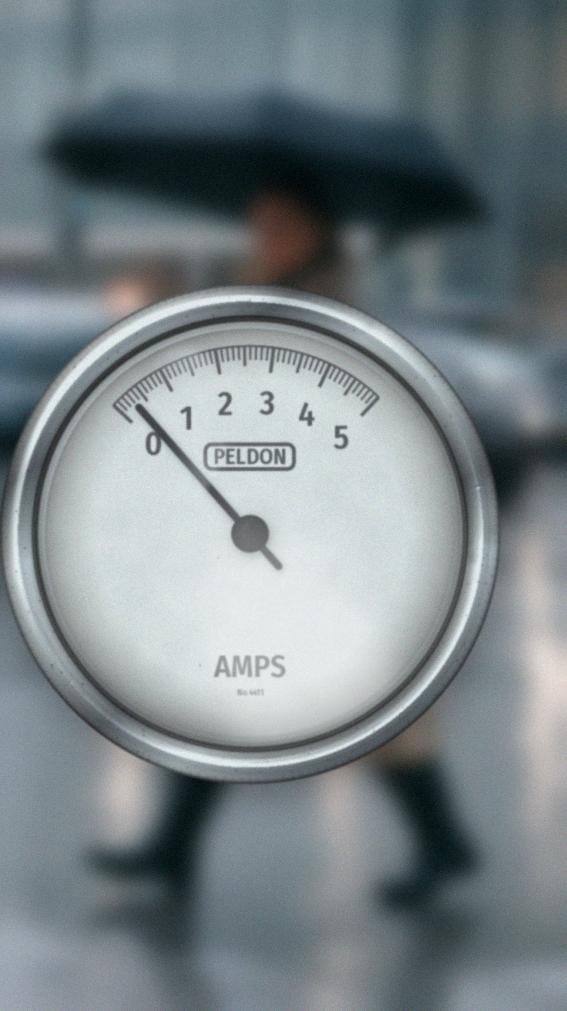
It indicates 0.3 A
